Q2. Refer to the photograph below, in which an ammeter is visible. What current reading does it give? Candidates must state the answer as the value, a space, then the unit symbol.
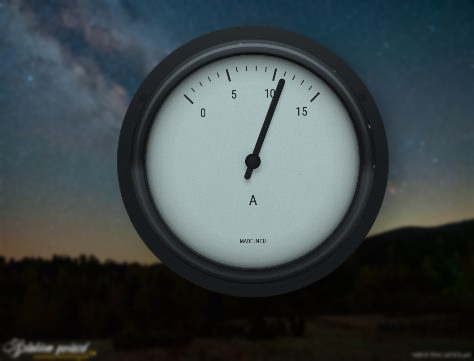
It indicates 11 A
